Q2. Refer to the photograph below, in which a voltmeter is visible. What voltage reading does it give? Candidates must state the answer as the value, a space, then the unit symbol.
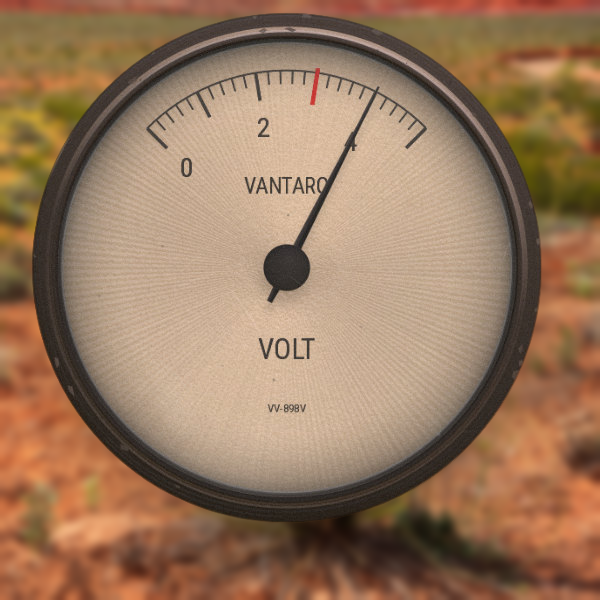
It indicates 4 V
